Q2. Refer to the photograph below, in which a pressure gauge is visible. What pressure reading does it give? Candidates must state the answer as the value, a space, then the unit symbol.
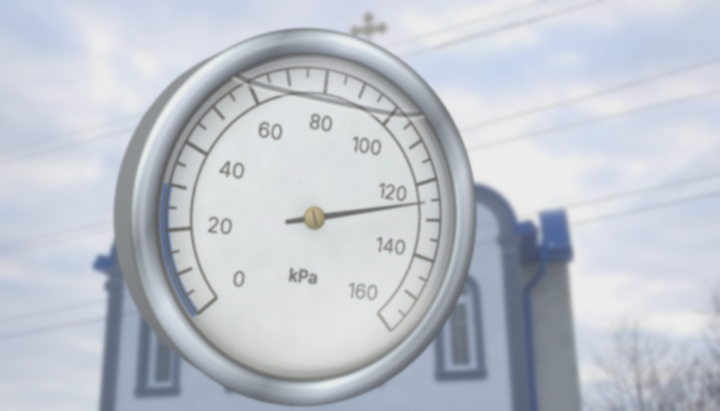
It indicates 125 kPa
